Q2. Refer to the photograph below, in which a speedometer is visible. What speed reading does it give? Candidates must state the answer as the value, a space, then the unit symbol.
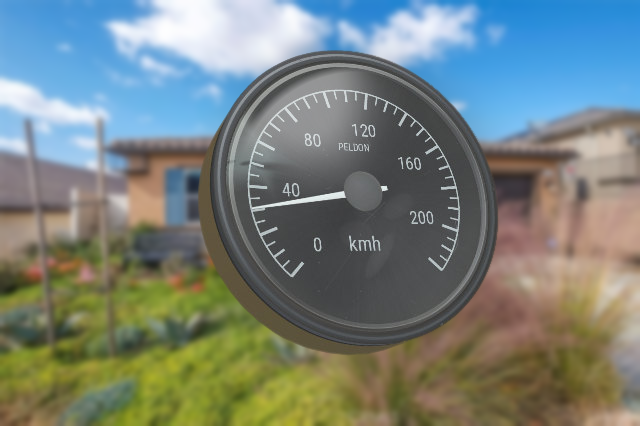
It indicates 30 km/h
